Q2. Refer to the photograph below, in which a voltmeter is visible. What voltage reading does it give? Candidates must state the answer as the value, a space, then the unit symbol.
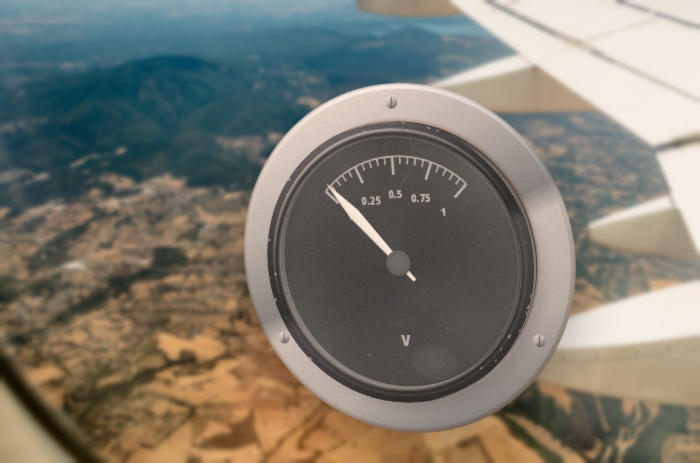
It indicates 0.05 V
